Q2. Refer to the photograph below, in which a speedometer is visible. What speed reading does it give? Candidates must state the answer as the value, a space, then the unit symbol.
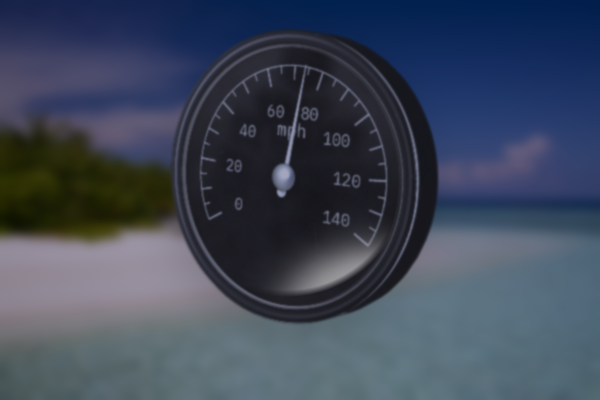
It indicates 75 mph
